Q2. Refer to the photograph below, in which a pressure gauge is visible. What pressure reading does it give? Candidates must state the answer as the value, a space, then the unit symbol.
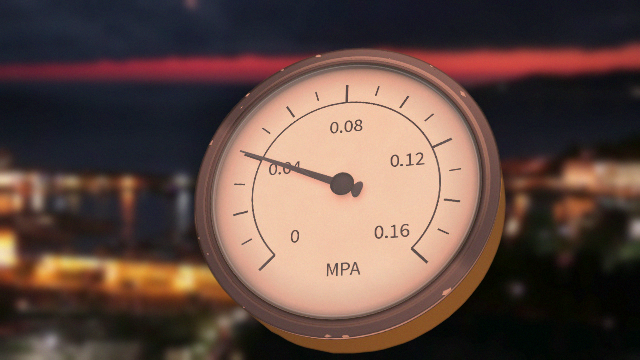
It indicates 0.04 MPa
